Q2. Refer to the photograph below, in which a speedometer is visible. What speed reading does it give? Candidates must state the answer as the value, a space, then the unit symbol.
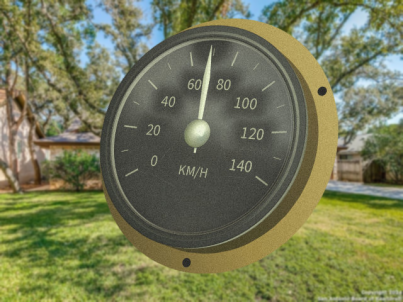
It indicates 70 km/h
